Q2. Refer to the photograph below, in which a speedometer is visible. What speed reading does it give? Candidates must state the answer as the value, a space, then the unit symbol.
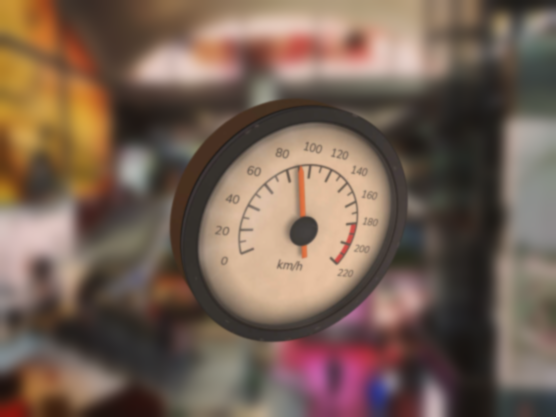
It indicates 90 km/h
